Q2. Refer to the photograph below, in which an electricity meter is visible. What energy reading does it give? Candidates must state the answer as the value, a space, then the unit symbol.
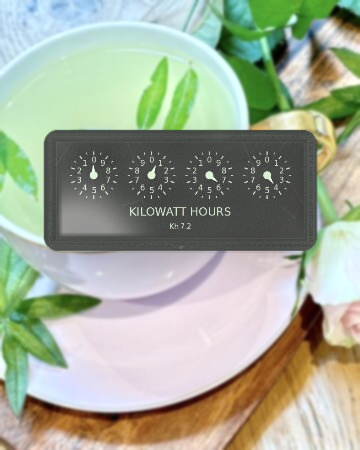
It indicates 64 kWh
